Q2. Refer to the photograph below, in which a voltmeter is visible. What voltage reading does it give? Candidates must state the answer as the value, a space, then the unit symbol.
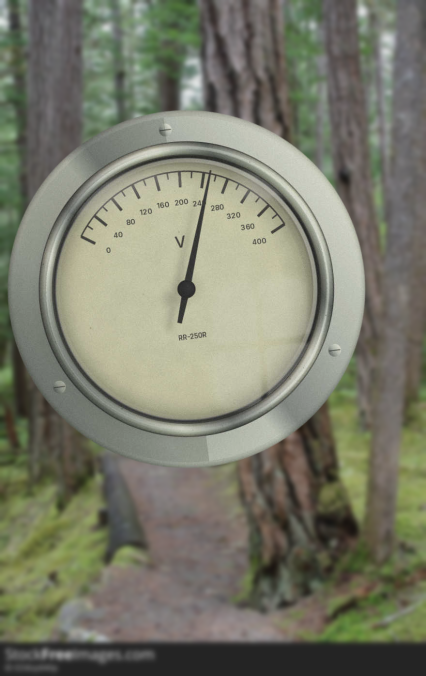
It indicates 250 V
